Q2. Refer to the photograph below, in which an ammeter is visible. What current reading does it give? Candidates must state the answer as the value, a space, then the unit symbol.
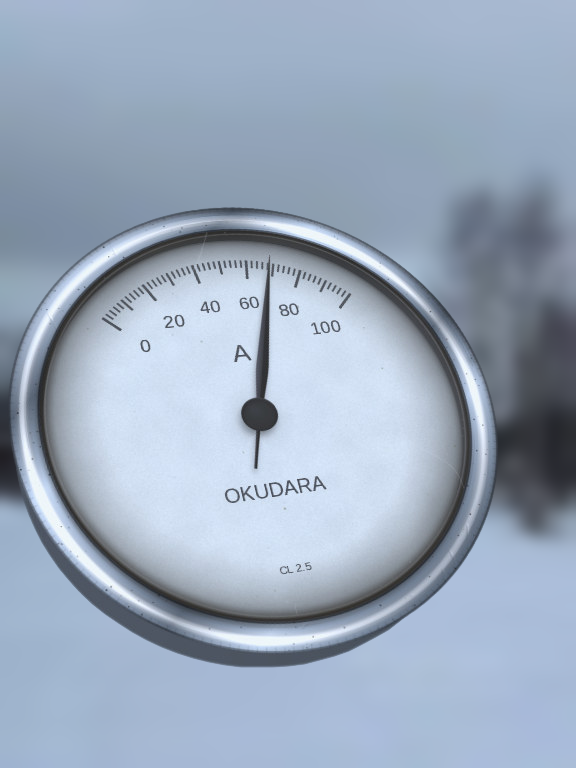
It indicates 68 A
